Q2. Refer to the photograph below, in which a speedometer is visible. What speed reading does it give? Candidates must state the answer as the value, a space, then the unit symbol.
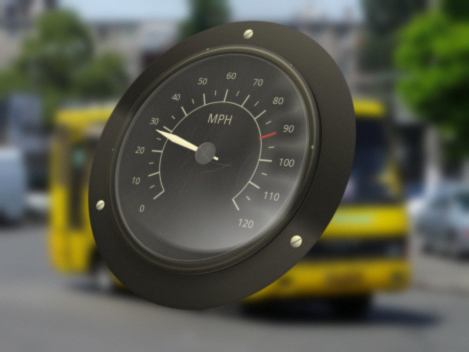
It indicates 27.5 mph
